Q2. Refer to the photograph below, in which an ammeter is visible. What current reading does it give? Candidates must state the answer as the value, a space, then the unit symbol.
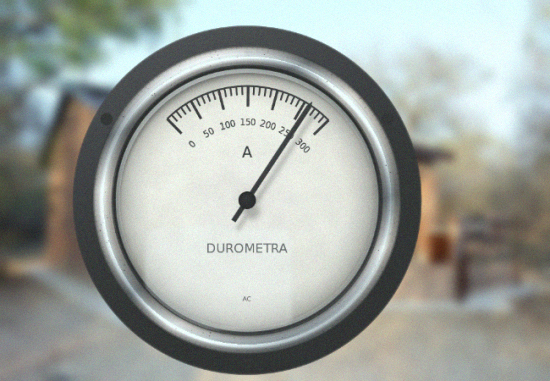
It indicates 260 A
